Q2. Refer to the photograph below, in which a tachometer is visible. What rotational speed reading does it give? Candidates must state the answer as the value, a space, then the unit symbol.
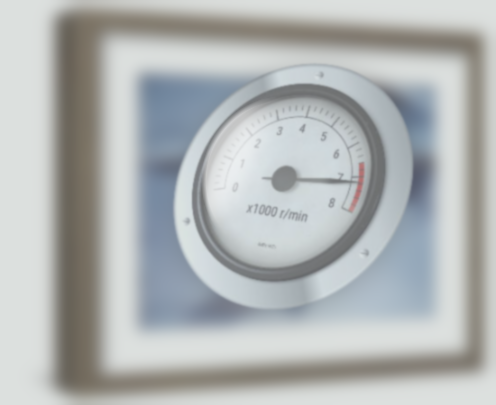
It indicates 7200 rpm
